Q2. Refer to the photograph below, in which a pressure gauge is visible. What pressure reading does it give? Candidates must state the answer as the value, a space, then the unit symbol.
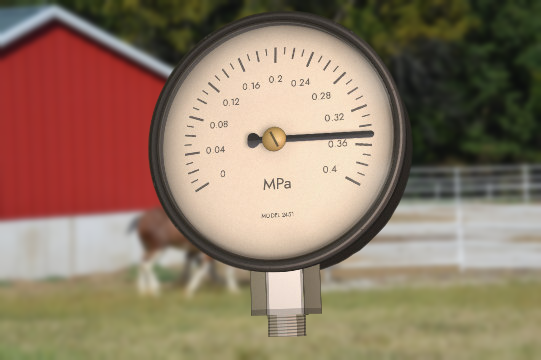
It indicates 0.35 MPa
